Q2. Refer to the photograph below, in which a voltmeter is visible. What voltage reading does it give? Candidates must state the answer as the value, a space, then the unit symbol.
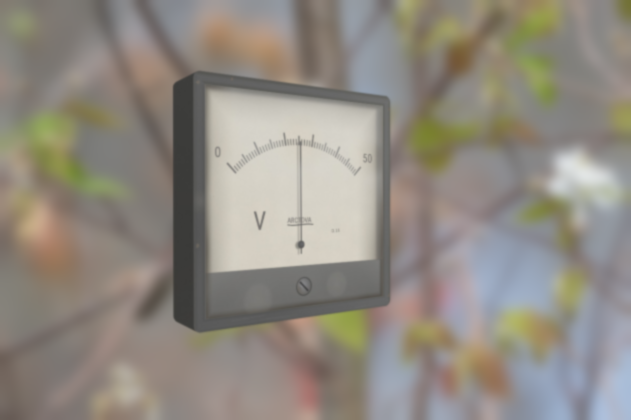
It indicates 25 V
